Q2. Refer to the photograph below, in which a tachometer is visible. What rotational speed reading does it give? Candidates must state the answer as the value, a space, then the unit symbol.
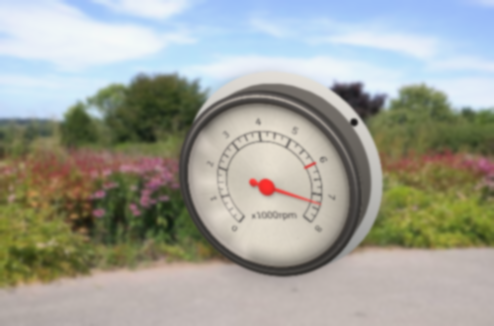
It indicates 7250 rpm
